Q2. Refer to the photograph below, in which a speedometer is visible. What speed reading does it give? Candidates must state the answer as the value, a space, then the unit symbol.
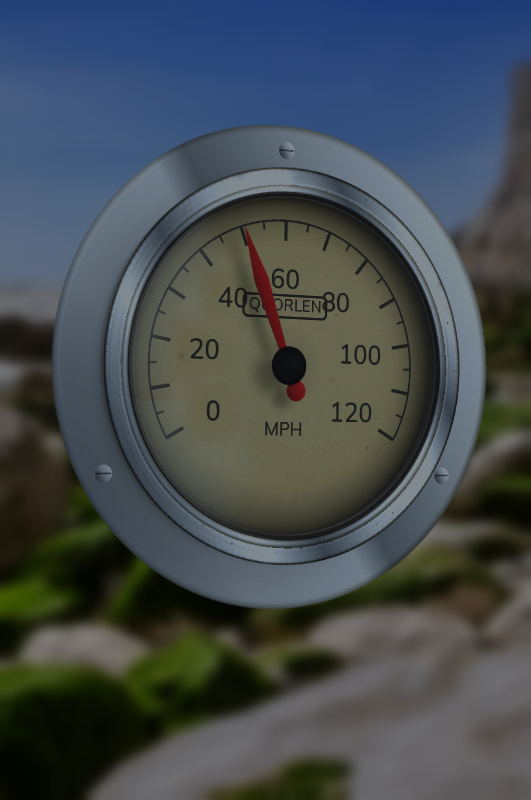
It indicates 50 mph
